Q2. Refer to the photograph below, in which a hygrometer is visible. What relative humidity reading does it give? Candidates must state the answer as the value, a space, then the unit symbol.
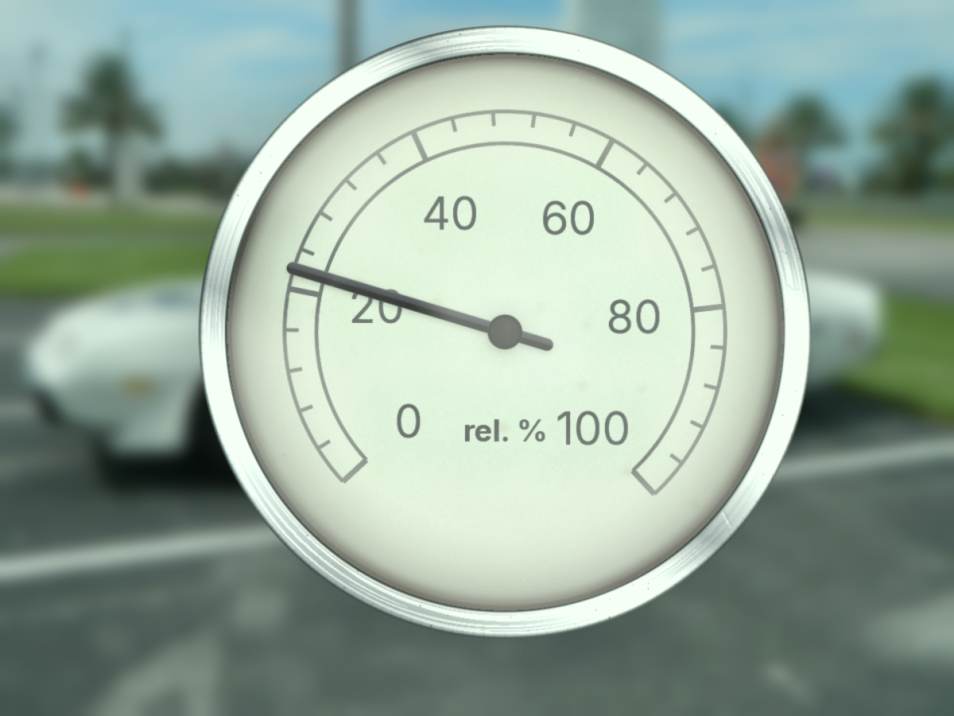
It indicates 22 %
